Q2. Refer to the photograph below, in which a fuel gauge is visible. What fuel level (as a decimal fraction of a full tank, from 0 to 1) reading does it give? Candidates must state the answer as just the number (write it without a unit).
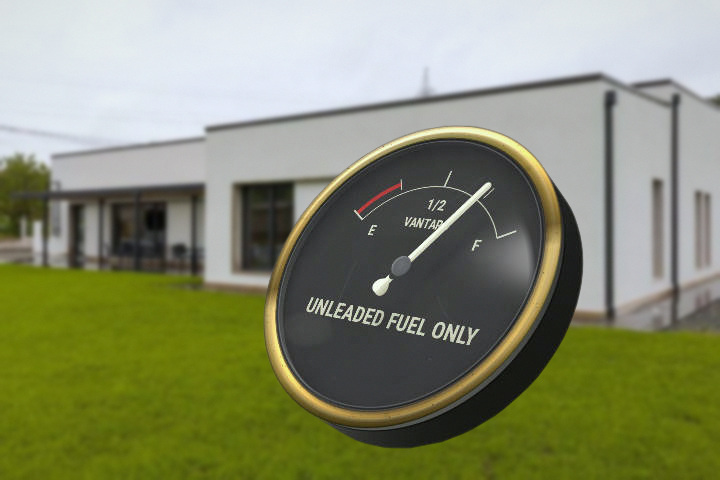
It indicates 0.75
